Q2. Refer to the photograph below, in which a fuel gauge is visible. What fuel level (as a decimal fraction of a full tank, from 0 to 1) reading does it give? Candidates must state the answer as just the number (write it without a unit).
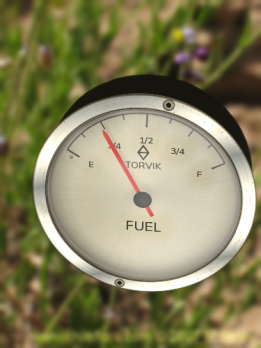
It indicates 0.25
